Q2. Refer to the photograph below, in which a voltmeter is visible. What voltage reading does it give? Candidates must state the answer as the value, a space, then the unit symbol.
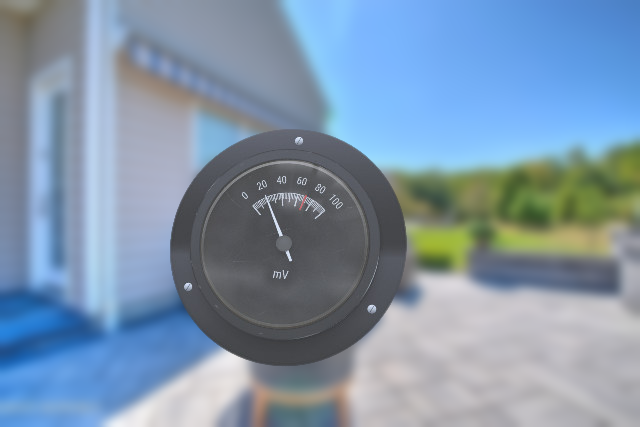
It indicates 20 mV
